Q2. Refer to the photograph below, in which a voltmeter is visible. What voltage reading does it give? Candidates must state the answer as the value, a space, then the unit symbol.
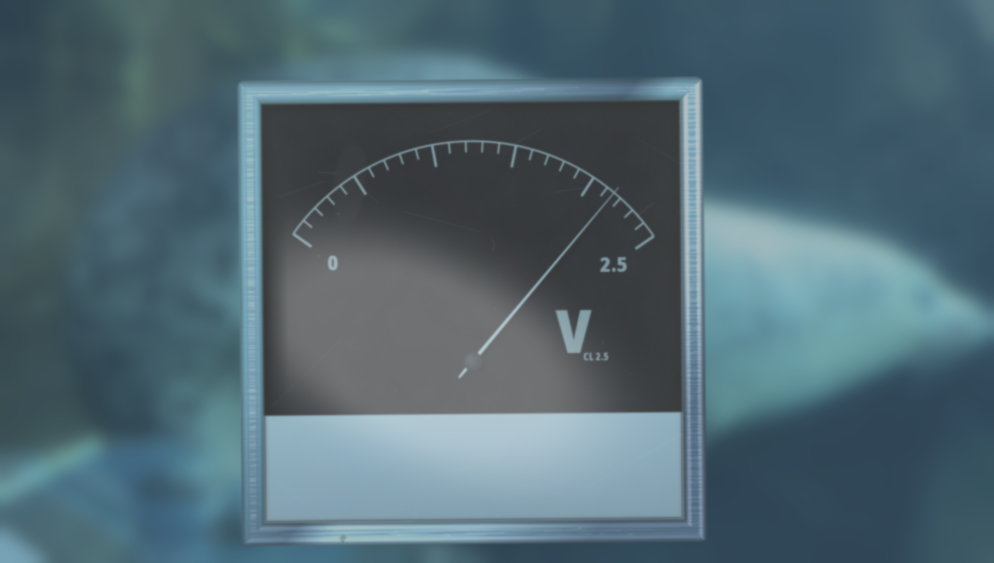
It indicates 2.15 V
